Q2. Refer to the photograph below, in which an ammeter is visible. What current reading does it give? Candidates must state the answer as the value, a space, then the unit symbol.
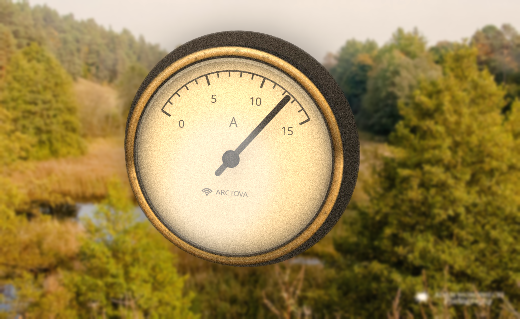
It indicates 12.5 A
